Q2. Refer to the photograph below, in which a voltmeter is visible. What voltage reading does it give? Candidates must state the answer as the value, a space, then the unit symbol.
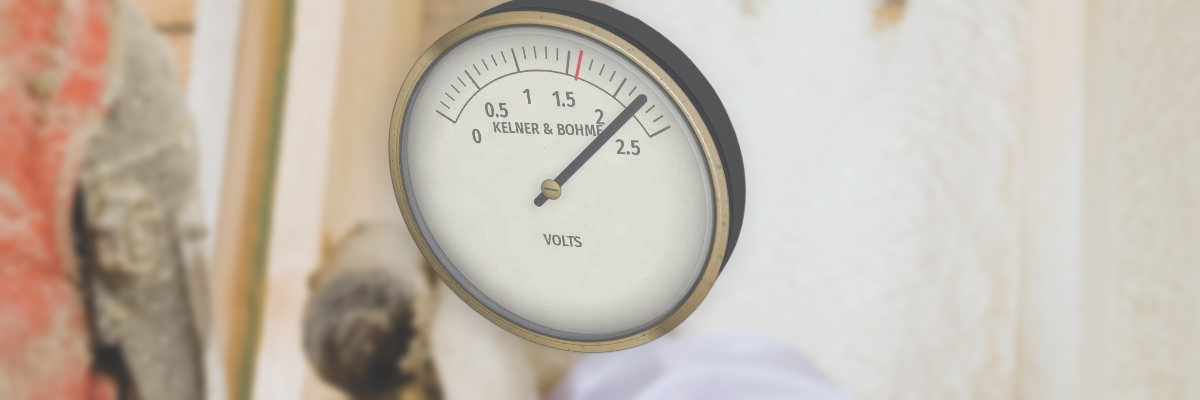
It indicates 2.2 V
